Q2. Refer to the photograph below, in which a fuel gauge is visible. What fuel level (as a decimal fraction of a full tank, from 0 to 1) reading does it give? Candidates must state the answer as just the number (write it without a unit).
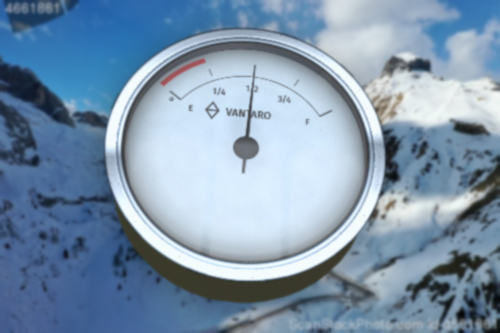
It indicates 0.5
